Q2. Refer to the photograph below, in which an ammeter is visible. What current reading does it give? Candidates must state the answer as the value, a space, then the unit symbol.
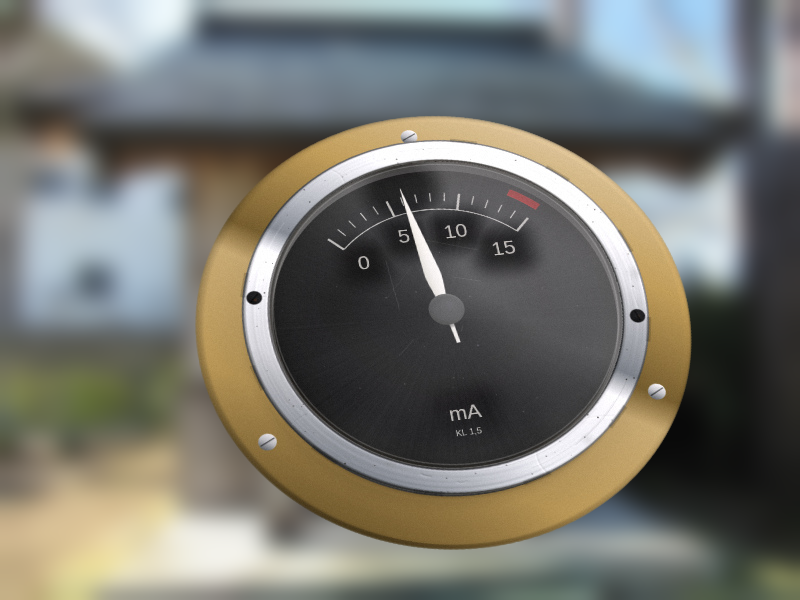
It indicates 6 mA
